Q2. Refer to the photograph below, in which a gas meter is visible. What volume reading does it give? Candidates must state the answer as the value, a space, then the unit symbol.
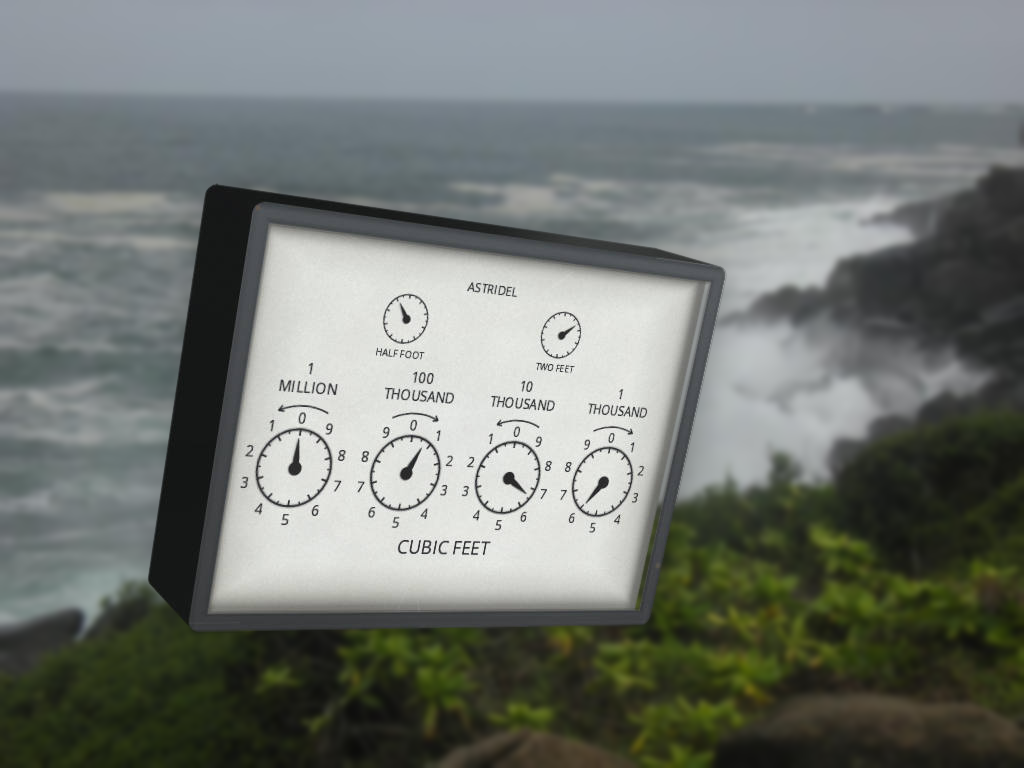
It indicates 6600 ft³
